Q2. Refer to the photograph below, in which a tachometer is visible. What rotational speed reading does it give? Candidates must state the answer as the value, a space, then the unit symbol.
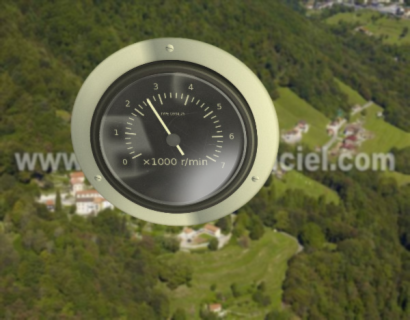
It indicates 2600 rpm
